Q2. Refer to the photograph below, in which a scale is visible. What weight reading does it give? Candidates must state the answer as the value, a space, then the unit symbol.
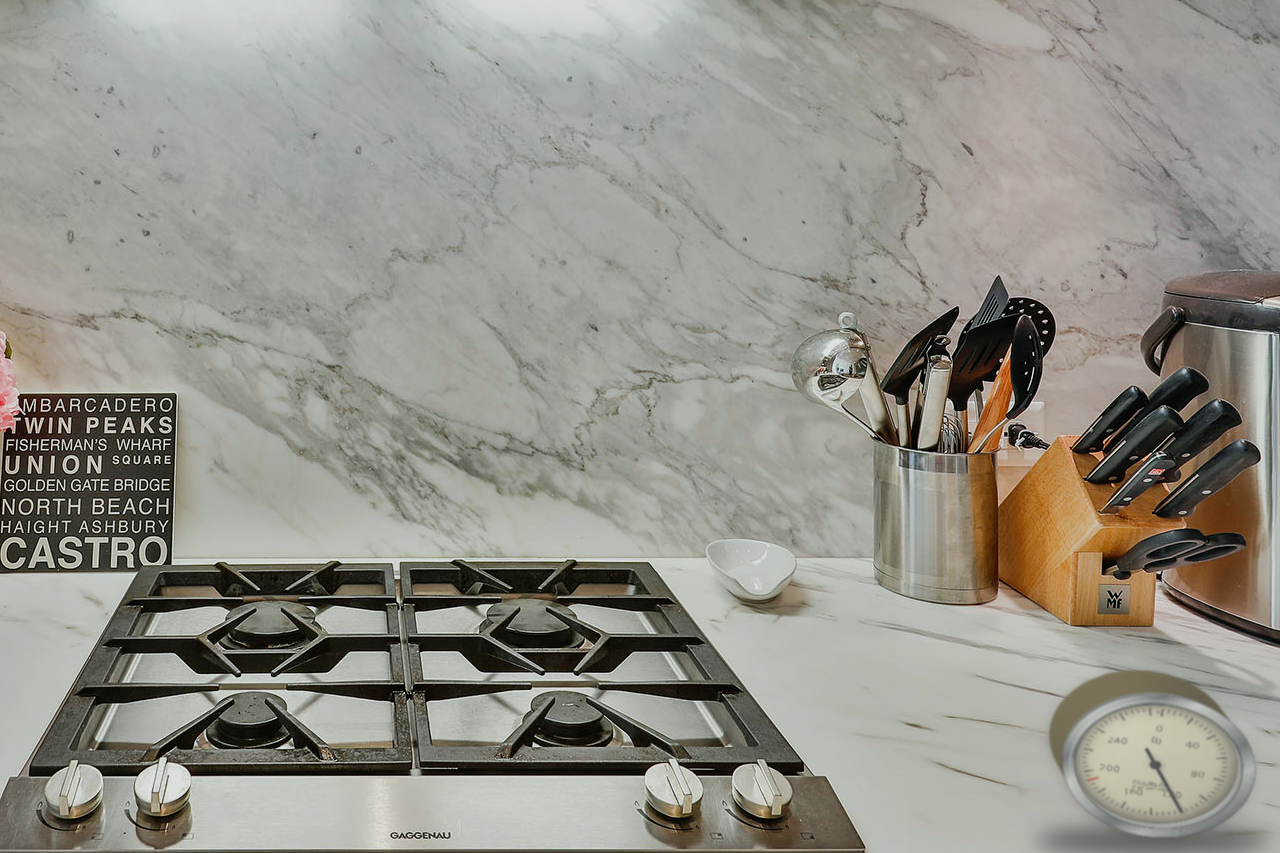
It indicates 120 lb
